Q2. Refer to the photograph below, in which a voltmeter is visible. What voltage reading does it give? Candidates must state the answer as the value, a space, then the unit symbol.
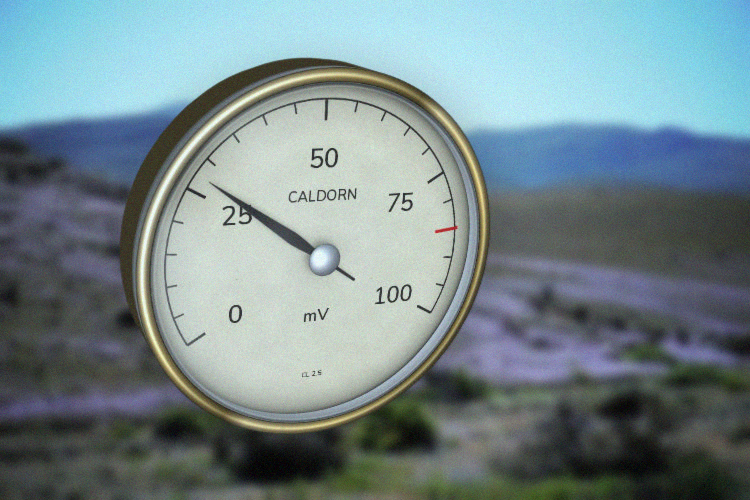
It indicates 27.5 mV
